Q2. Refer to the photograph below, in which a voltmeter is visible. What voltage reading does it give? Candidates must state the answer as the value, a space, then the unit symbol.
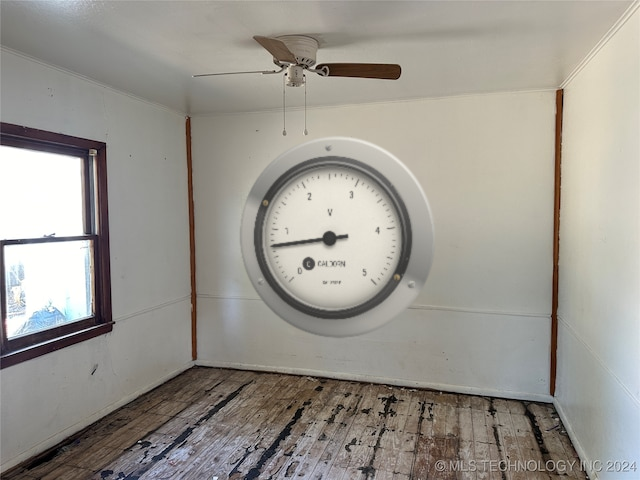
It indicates 0.7 V
